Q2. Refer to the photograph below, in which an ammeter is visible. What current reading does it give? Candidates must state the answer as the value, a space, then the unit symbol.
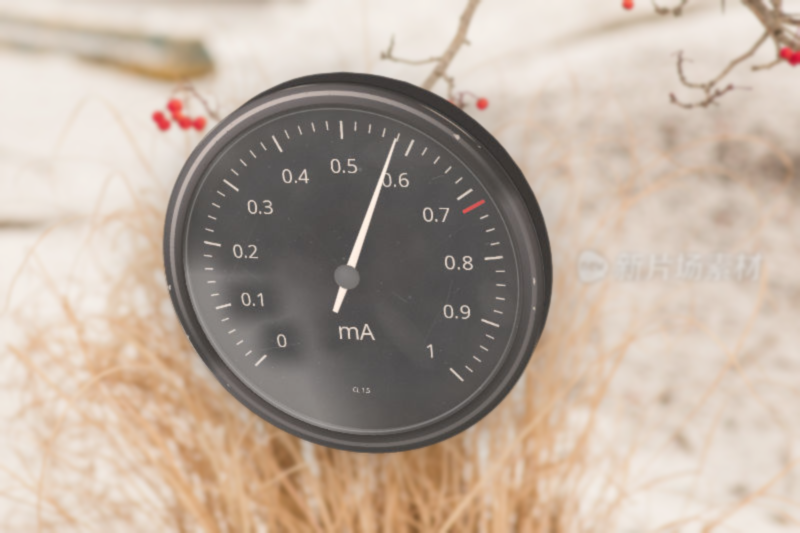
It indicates 0.58 mA
